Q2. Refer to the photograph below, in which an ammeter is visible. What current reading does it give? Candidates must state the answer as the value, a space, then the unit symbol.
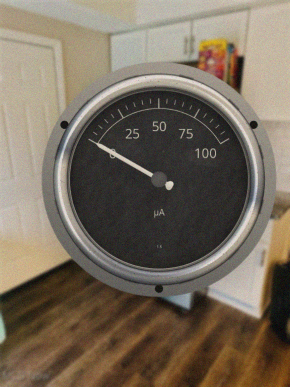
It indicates 0 µA
